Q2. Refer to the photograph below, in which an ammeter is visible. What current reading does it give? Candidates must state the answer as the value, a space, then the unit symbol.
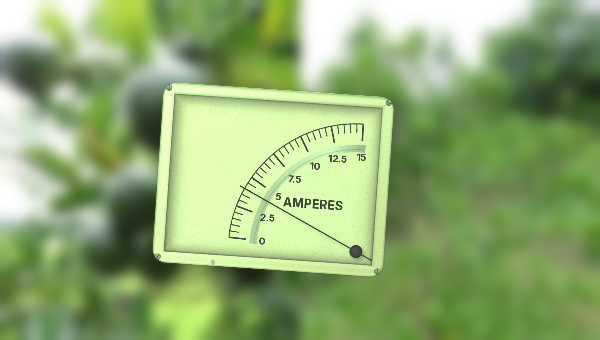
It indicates 4 A
